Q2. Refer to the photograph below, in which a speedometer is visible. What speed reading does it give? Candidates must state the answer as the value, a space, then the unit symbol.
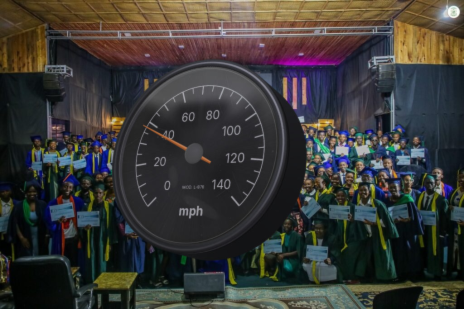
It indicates 37.5 mph
